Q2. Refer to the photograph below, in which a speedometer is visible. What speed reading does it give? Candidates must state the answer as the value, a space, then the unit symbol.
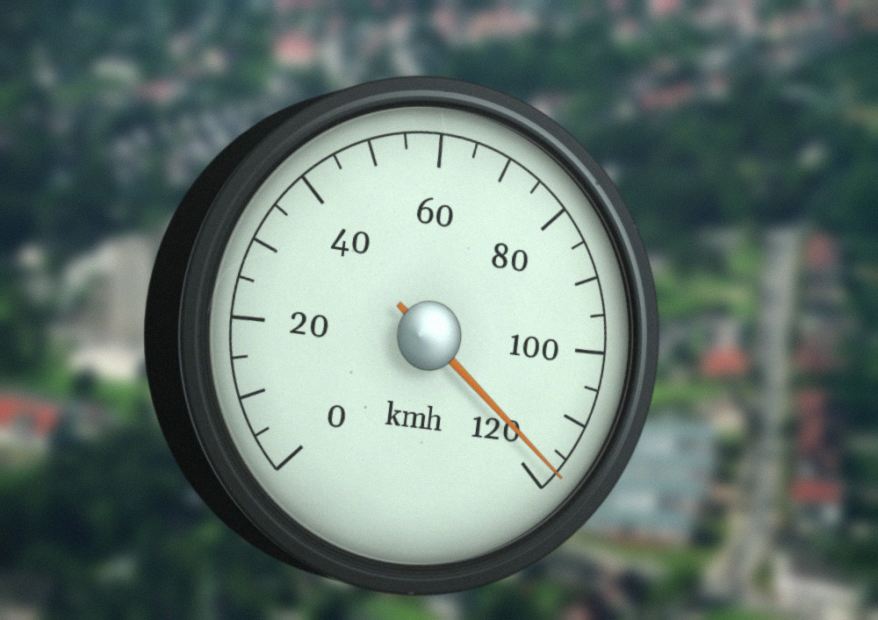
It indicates 117.5 km/h
